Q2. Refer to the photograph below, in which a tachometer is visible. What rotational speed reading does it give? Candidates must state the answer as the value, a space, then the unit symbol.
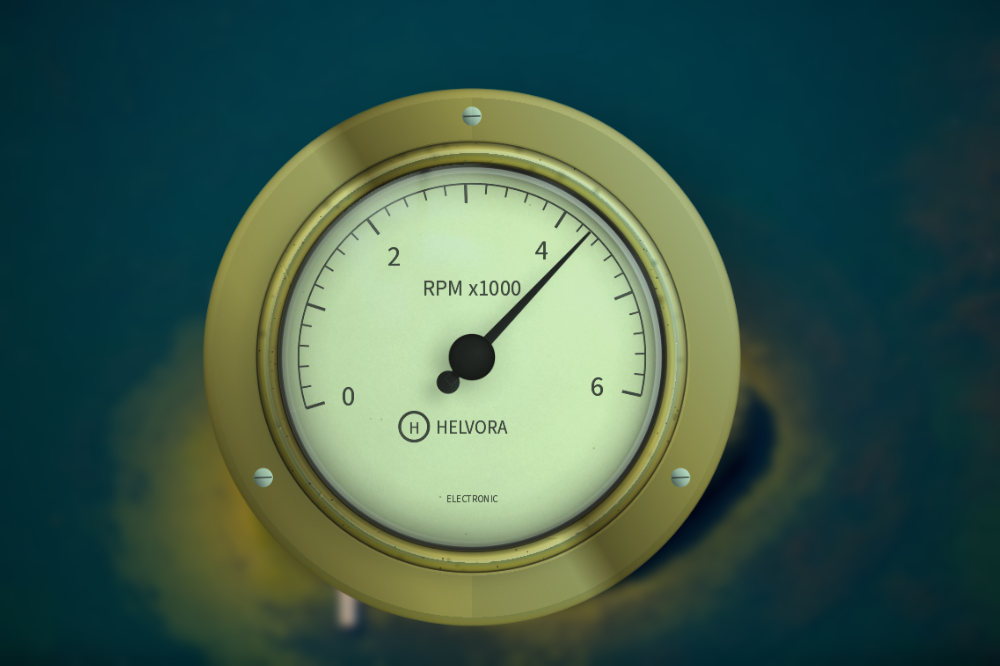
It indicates 4300 rpm
